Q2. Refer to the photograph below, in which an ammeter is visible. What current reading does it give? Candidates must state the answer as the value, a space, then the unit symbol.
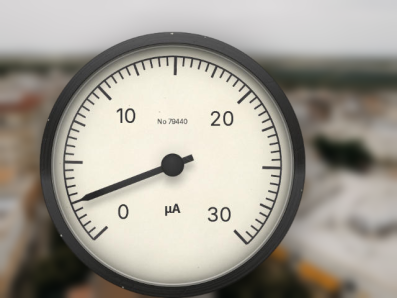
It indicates 2.5 µA
